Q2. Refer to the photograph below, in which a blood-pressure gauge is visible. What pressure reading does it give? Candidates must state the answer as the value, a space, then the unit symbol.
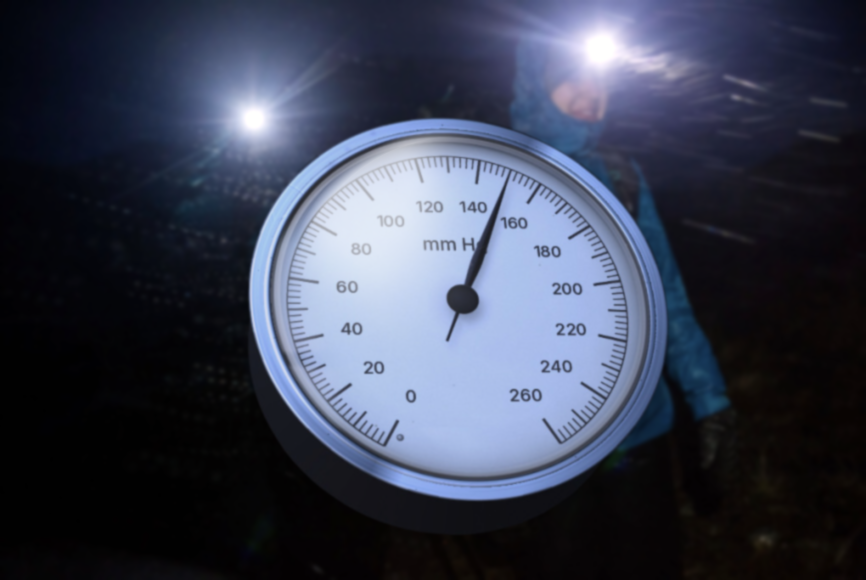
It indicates 150 mmHg
